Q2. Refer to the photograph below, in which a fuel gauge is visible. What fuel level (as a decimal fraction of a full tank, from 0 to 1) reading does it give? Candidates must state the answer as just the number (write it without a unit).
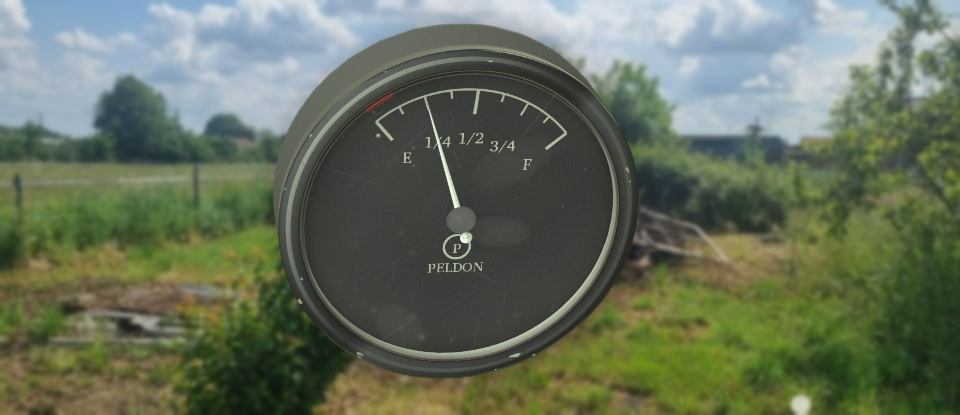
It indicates 0.25
